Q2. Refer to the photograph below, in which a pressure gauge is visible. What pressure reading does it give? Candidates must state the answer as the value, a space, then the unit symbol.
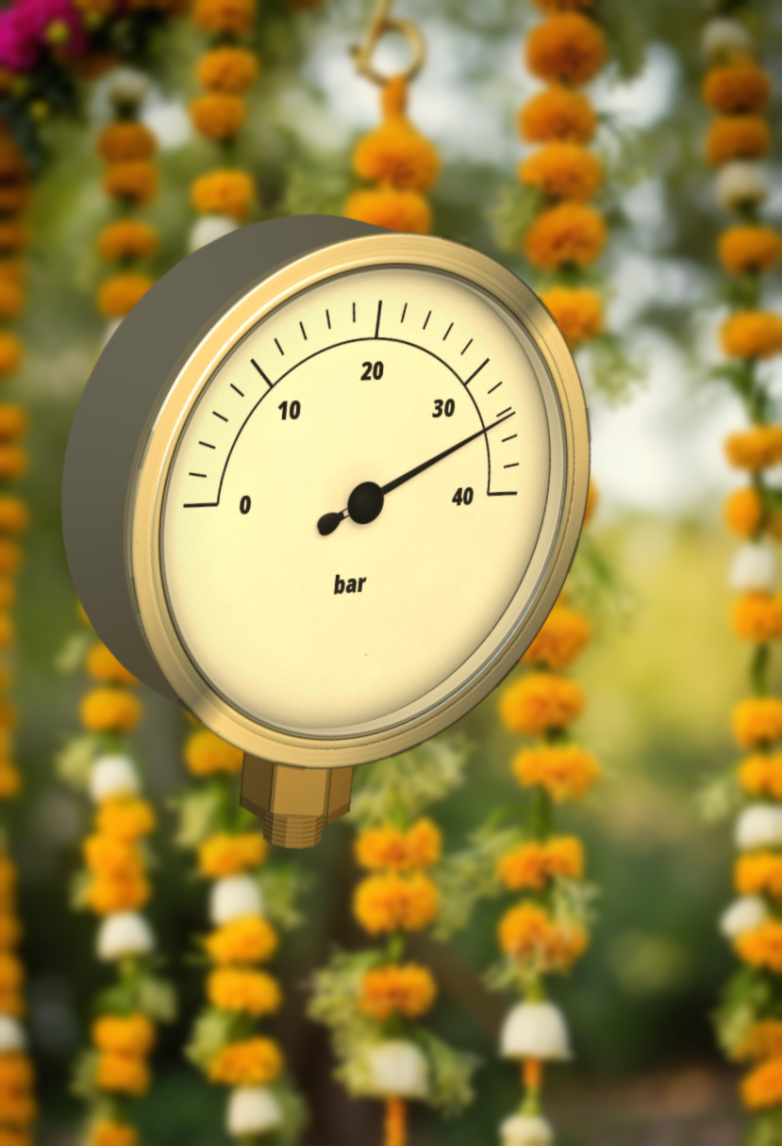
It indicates 34 bar
